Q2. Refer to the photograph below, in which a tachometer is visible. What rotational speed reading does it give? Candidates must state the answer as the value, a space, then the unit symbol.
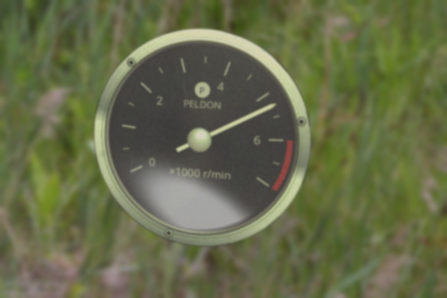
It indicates 5250 rpm
